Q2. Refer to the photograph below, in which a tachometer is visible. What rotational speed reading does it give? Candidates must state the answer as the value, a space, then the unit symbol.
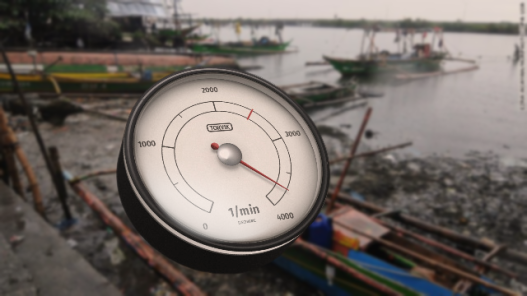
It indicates 3750 rpm
